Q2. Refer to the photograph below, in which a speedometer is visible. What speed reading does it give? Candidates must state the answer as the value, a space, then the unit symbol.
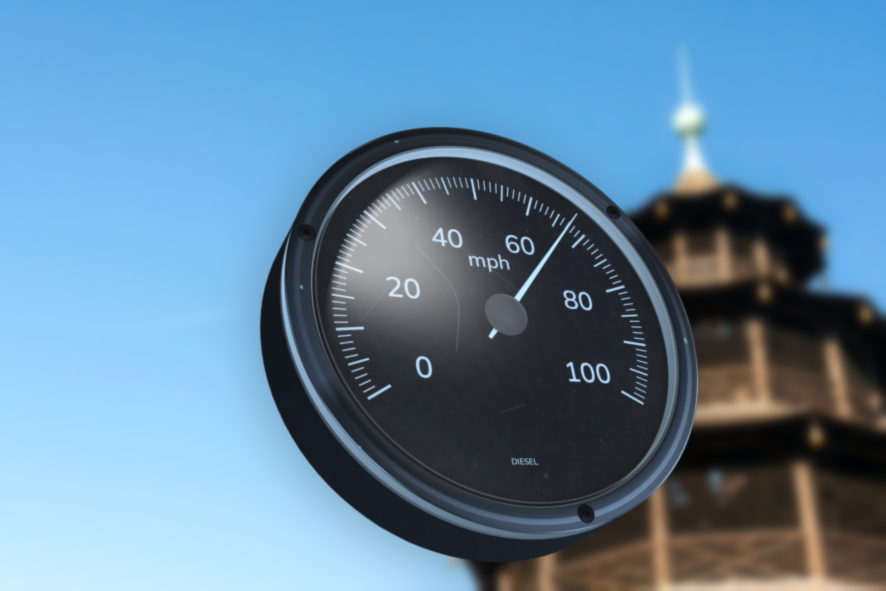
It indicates 67 mph
